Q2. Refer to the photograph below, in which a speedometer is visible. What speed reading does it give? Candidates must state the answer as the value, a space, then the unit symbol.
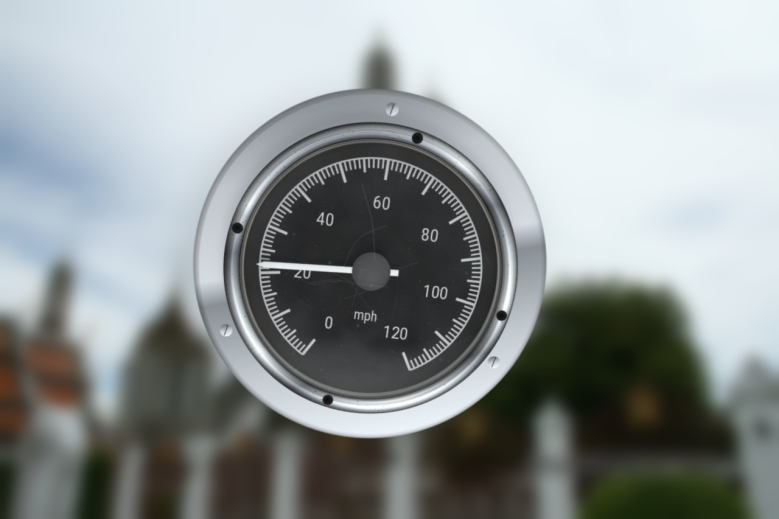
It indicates 22 mph
